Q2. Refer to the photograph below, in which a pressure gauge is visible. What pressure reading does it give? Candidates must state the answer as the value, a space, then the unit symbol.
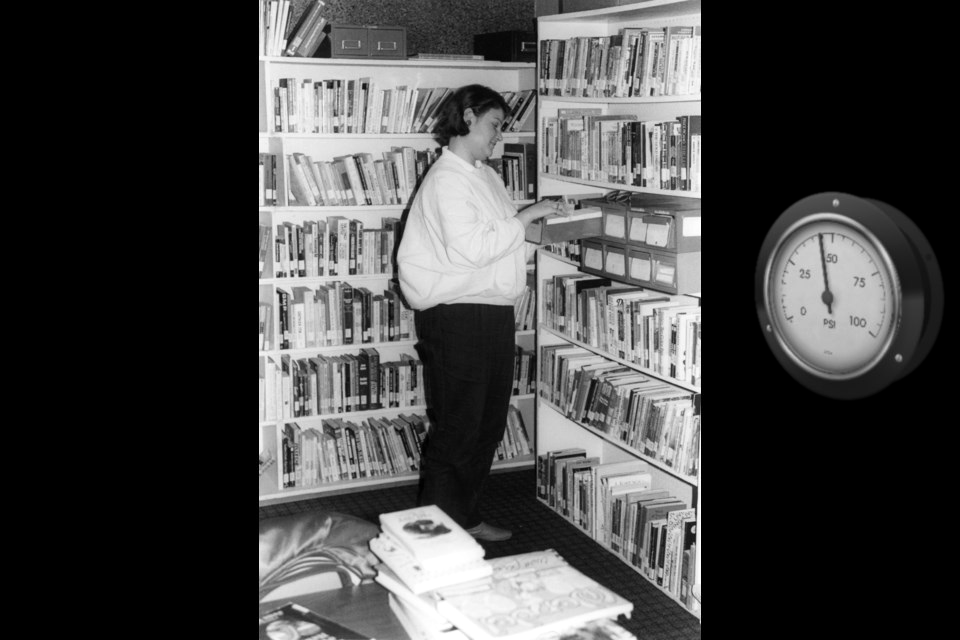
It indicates 45 psi
